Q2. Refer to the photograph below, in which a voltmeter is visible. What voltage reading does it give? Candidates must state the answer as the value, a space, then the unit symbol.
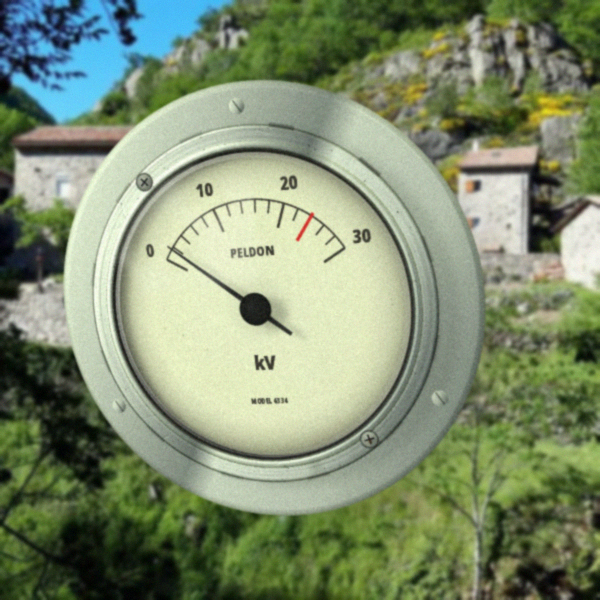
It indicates 2 kV
